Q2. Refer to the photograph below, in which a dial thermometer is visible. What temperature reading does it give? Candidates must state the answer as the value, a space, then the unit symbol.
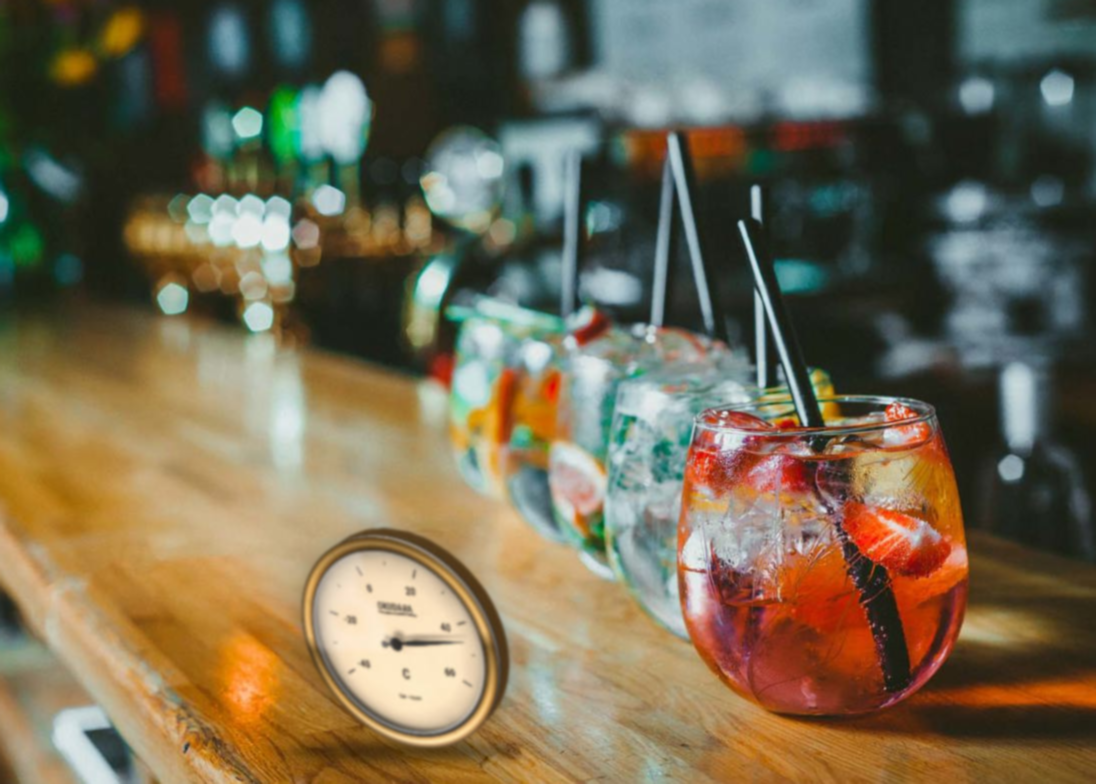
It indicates 45 °C
